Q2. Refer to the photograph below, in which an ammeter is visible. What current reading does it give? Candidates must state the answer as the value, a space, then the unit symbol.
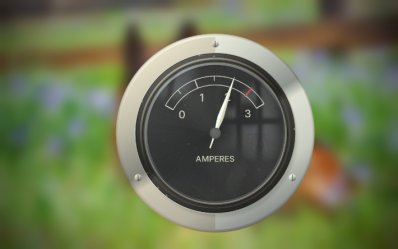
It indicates 2 A
